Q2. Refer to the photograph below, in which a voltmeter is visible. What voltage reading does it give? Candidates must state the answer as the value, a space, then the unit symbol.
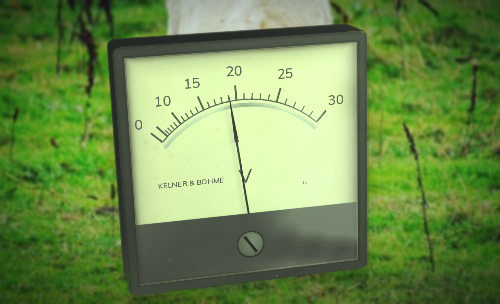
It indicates 19 V
